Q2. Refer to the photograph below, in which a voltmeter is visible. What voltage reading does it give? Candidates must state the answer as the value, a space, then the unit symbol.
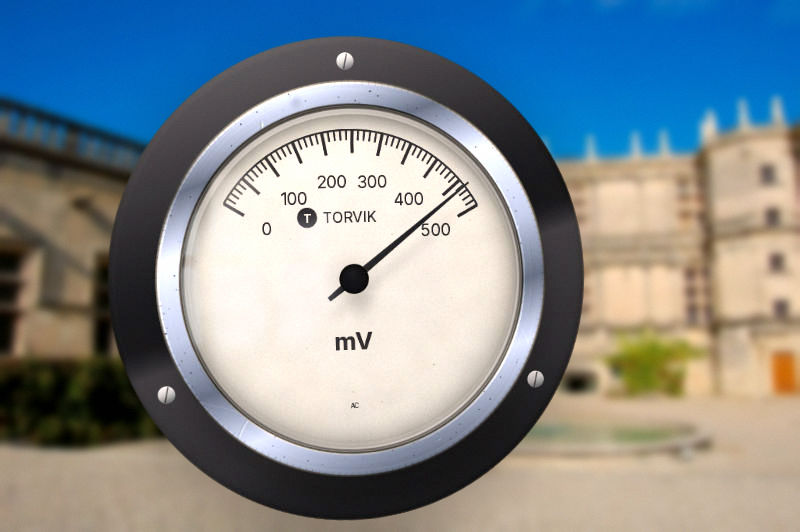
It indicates 460 mV
